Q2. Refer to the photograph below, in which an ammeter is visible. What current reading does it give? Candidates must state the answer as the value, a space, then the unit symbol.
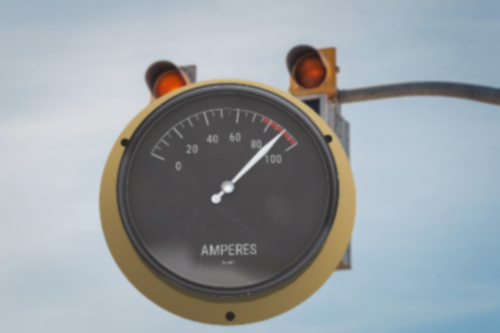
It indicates 90 A
